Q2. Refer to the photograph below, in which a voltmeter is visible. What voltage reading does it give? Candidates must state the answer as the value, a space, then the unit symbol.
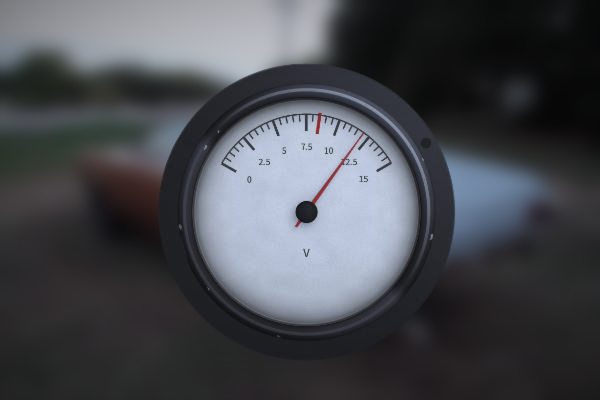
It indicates 12 V
